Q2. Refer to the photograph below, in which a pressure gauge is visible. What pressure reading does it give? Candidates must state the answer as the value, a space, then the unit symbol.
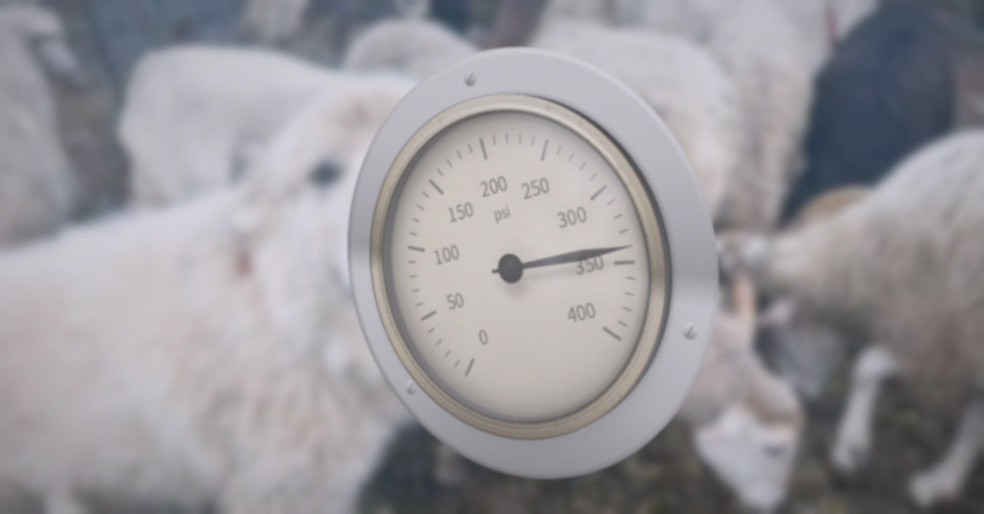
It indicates 340 psi
